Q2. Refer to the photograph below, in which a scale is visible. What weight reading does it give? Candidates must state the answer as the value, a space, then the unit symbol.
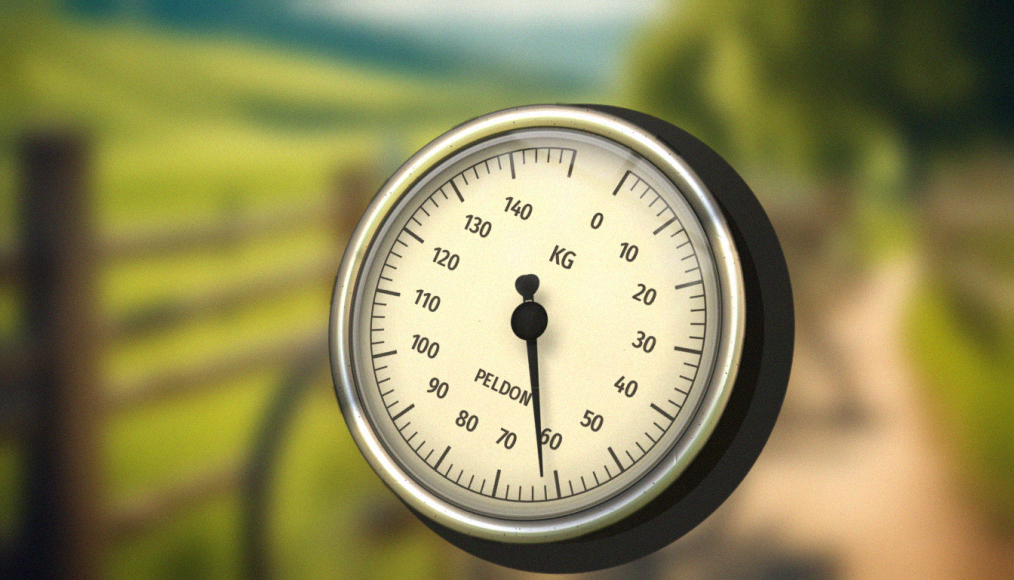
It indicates 62 kg
